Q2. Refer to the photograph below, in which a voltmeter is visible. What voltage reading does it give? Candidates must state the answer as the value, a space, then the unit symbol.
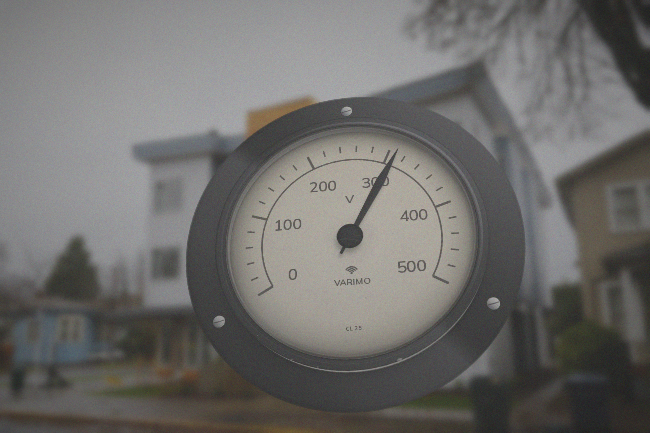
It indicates 310 V
